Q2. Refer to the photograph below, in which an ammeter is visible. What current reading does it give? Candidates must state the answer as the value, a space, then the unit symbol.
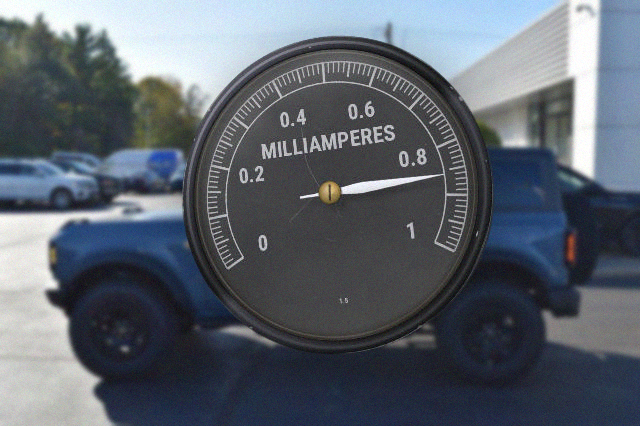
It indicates 0.86 mA
